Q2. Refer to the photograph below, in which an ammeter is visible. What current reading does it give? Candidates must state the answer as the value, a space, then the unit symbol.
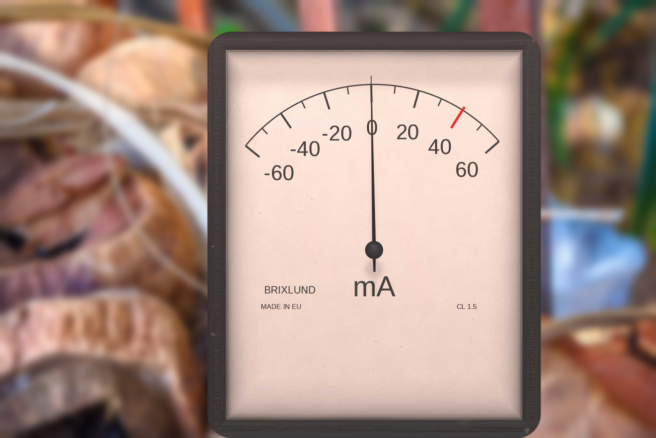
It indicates 0 mA
